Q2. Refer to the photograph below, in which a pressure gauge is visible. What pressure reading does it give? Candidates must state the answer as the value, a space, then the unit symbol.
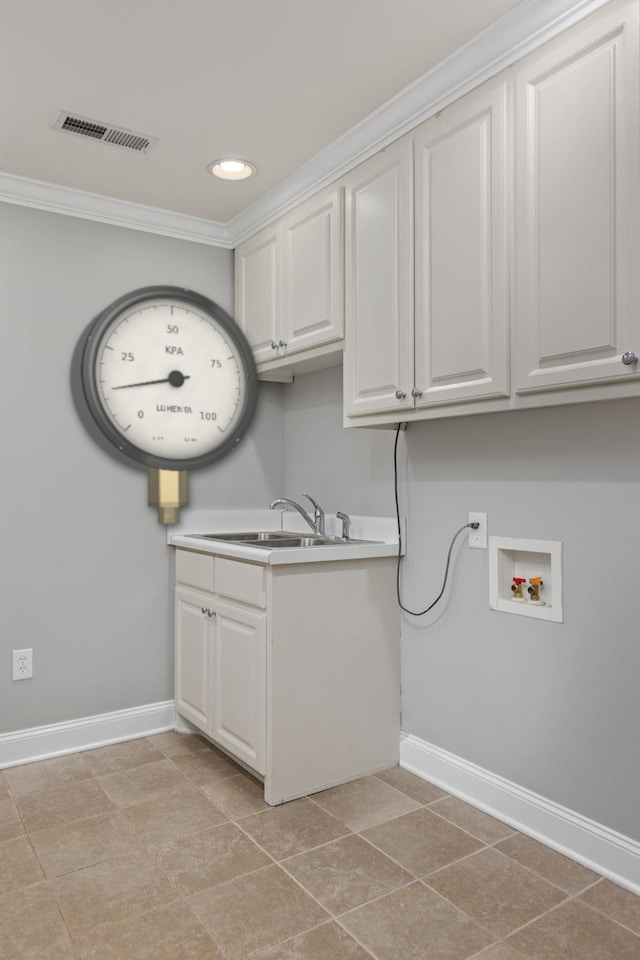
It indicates 12.5 kPa
